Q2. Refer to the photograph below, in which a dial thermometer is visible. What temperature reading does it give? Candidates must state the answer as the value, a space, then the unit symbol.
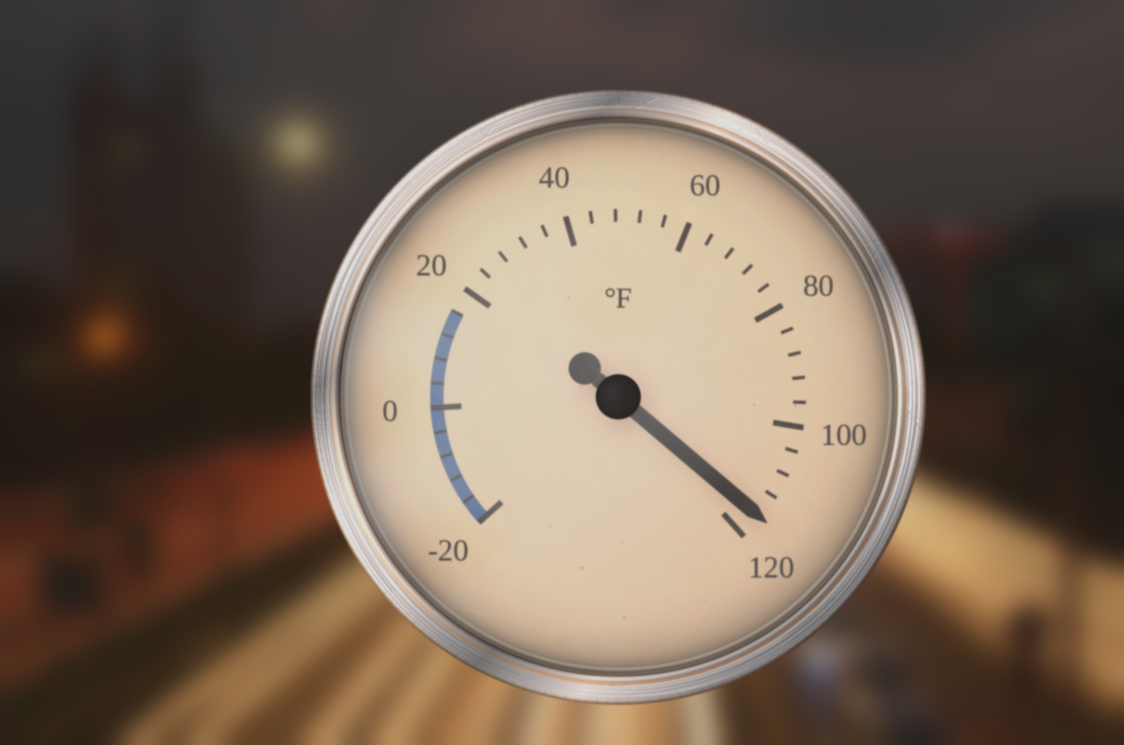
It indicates 116 °F
